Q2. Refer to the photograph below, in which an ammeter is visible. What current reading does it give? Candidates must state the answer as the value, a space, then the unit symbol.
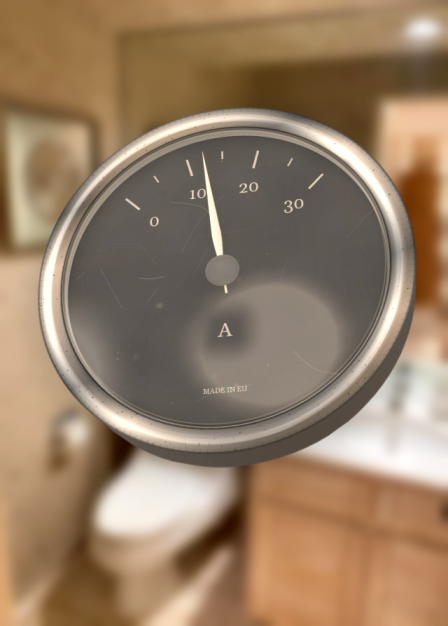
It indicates 12.5 A
